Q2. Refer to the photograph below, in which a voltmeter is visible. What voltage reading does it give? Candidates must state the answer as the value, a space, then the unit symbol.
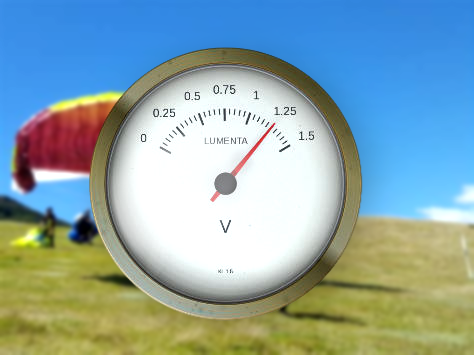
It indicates 1.25 V
